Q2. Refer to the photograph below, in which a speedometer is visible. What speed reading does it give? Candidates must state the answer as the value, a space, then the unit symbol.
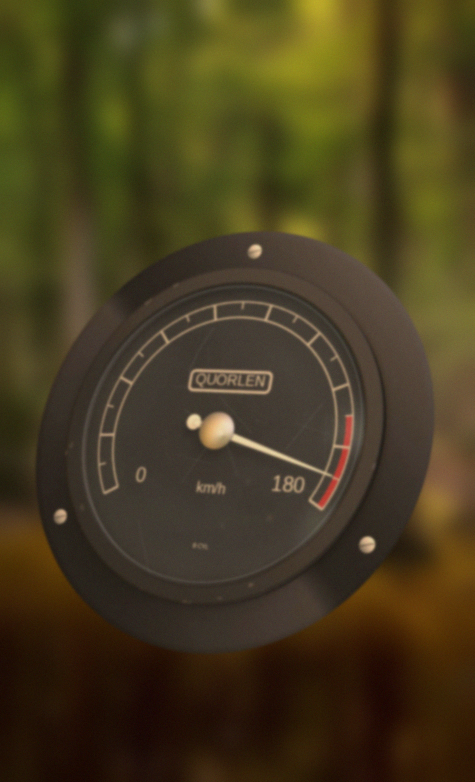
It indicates 170 km/h
